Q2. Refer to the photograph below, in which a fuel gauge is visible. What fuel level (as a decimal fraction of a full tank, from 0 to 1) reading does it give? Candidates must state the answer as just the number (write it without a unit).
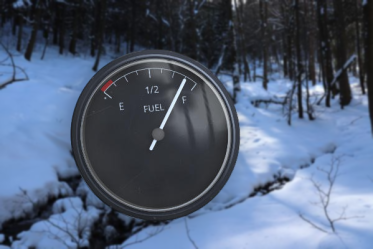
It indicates 0.875
